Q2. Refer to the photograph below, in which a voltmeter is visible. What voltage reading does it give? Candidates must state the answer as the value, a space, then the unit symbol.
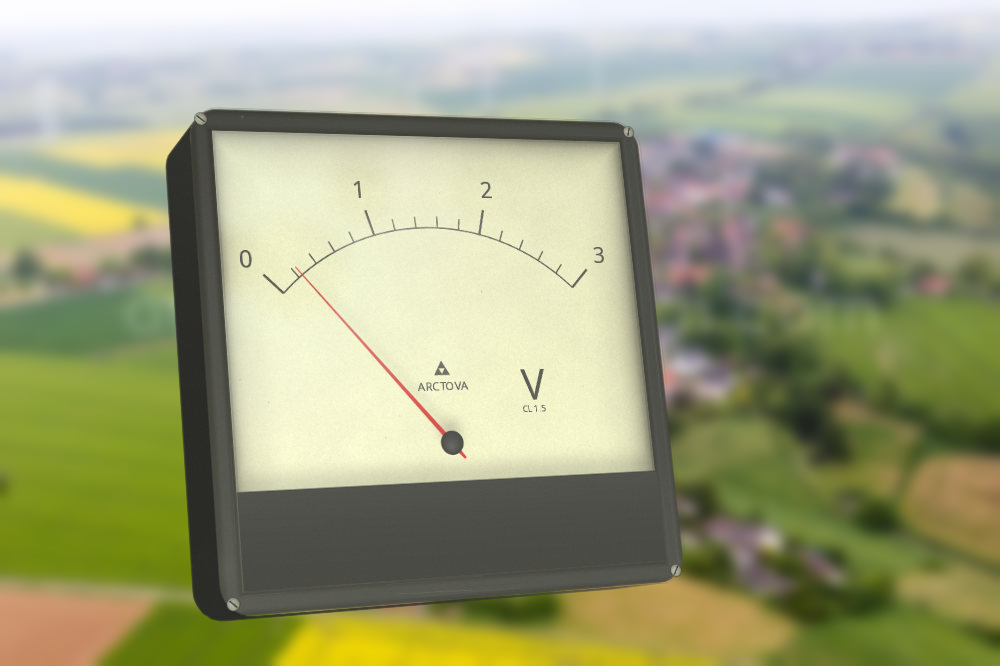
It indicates 0.2 V
